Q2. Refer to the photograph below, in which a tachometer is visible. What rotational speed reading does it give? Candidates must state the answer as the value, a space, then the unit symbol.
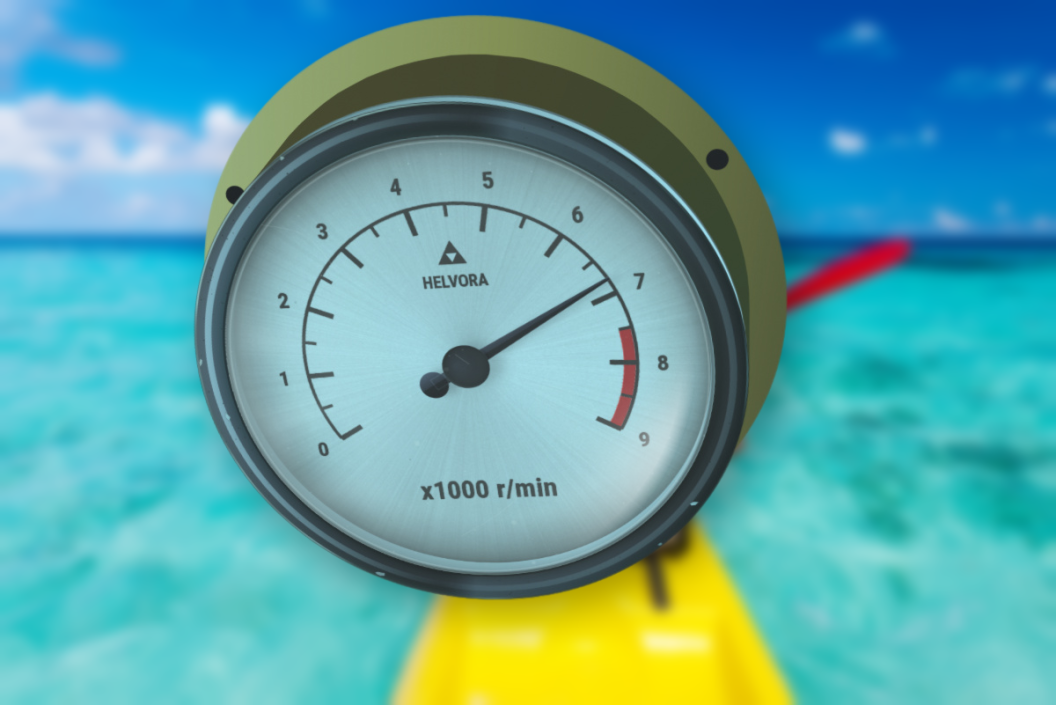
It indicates 6750 rpm
